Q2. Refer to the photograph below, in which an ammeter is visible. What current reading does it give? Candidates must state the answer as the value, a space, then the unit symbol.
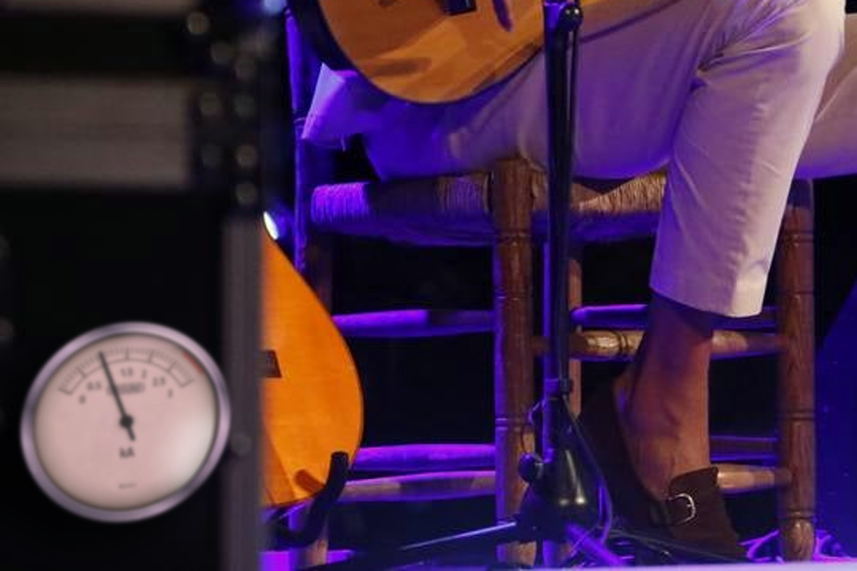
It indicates 1 kA
